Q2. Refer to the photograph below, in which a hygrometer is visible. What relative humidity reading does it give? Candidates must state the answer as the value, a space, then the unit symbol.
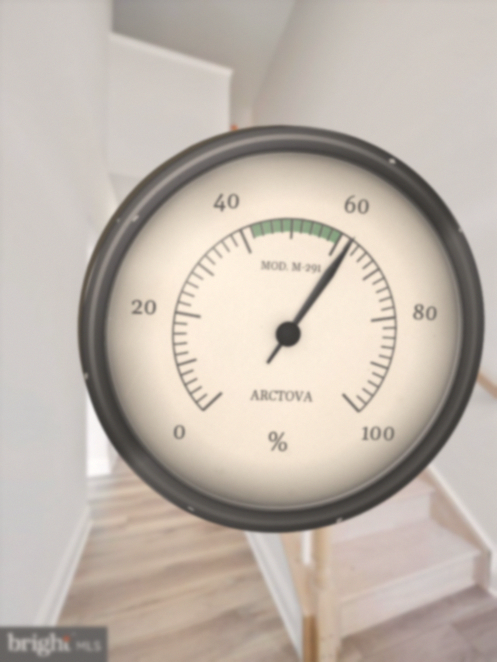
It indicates 62 %
